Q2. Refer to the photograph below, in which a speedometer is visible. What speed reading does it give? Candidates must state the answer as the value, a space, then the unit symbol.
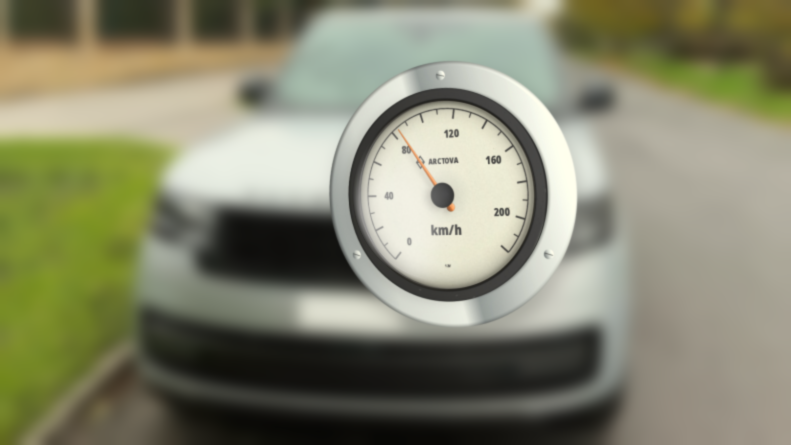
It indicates 85 km/h
